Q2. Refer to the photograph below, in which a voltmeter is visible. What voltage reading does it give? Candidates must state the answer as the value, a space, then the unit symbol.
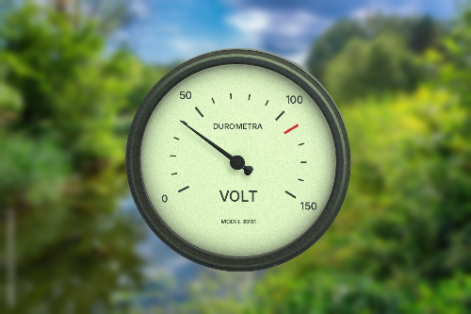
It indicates 40 V
